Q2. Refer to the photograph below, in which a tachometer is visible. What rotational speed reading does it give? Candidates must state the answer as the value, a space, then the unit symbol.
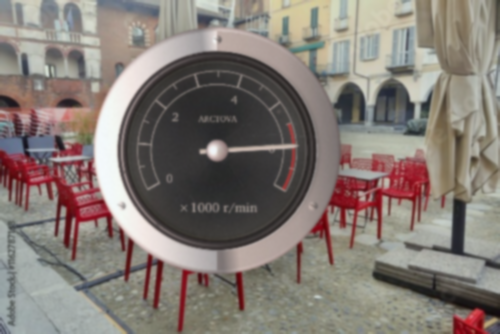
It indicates 6000 rpm
